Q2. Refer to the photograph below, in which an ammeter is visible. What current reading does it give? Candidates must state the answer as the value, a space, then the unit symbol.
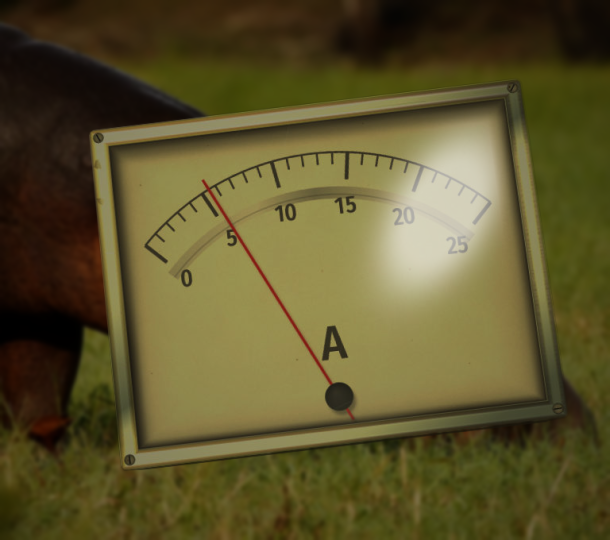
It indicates 5.5 A
